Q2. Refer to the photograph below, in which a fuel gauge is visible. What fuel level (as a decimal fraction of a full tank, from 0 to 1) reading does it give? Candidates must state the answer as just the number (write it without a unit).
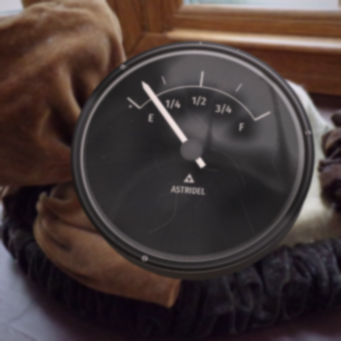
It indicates 0.125
